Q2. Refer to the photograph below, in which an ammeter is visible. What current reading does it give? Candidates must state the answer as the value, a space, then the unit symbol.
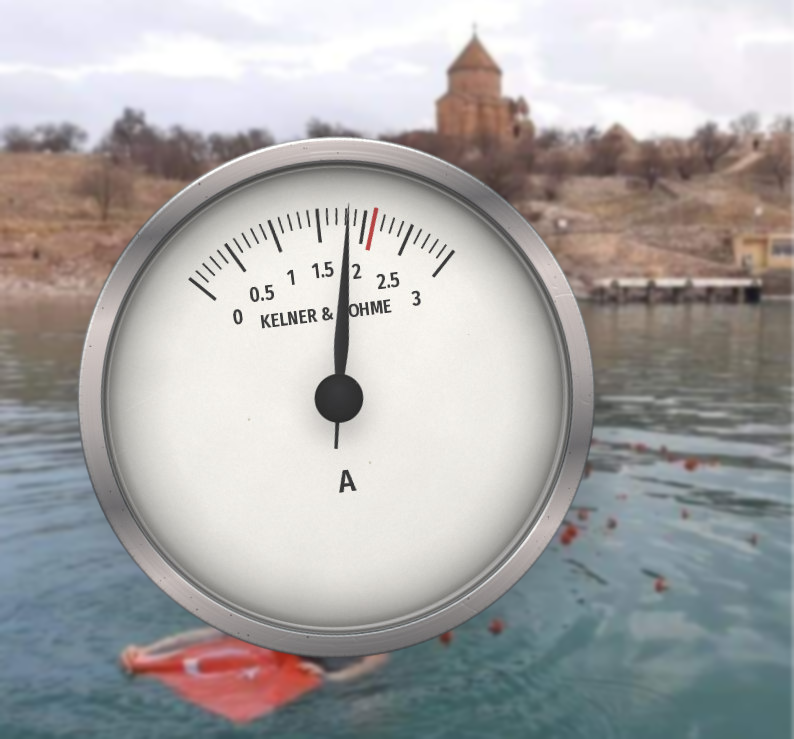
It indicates 1.8 A
